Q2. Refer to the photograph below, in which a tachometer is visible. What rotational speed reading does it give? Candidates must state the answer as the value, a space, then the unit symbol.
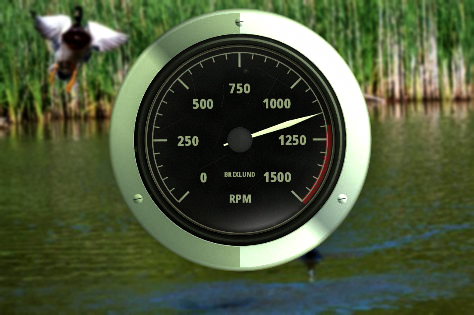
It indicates 1150 rpm
